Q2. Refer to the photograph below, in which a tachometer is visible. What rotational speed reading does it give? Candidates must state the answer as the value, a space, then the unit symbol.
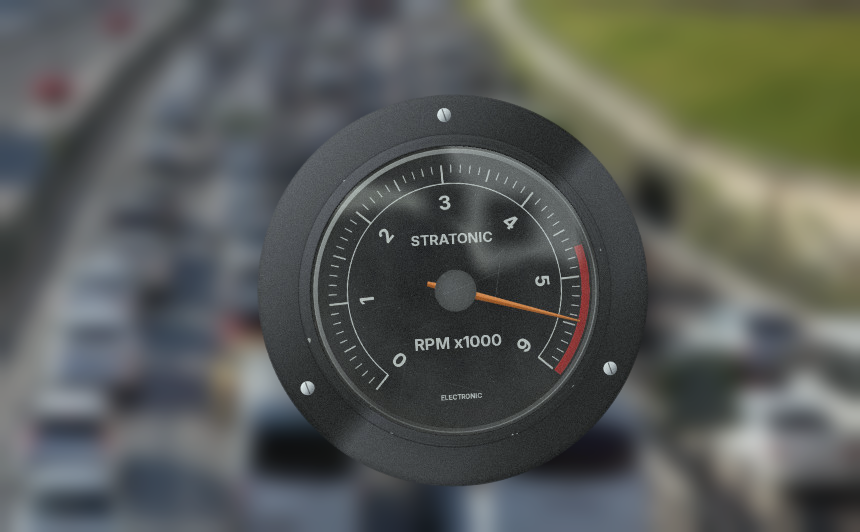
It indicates 5450 rpm
